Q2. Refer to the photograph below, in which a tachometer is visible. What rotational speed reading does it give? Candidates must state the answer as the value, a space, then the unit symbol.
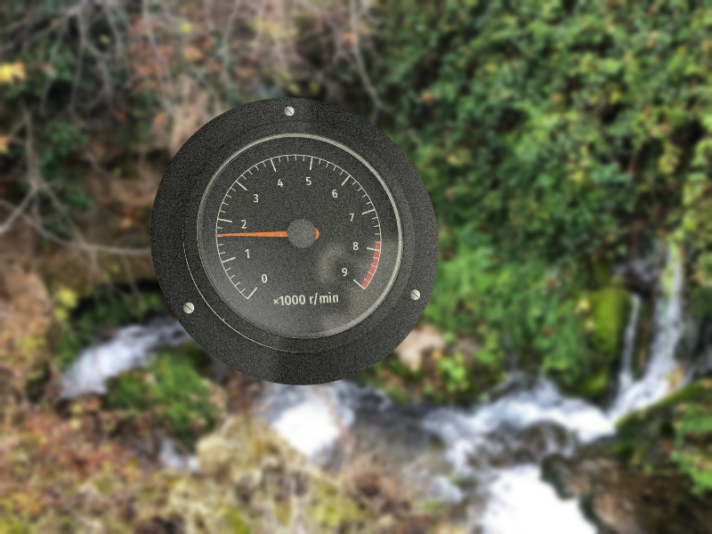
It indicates 1600 rpm
